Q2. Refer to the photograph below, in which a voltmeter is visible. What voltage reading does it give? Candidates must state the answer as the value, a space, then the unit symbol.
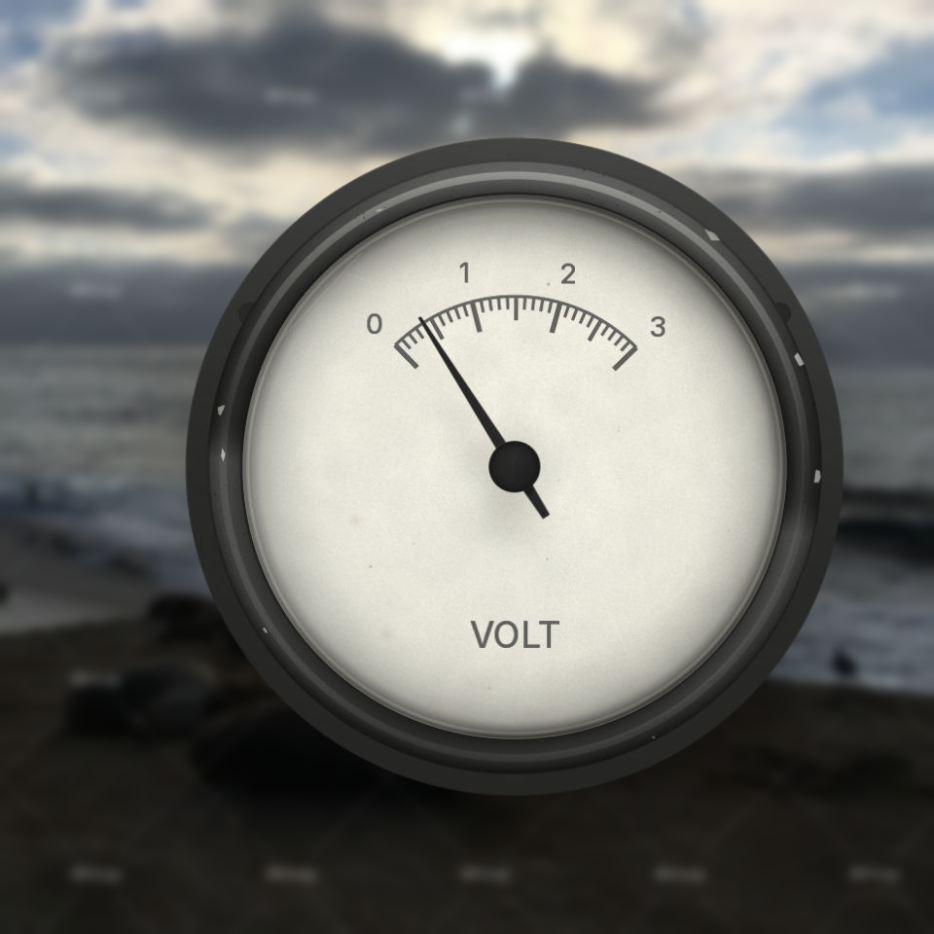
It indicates 0.4 V
